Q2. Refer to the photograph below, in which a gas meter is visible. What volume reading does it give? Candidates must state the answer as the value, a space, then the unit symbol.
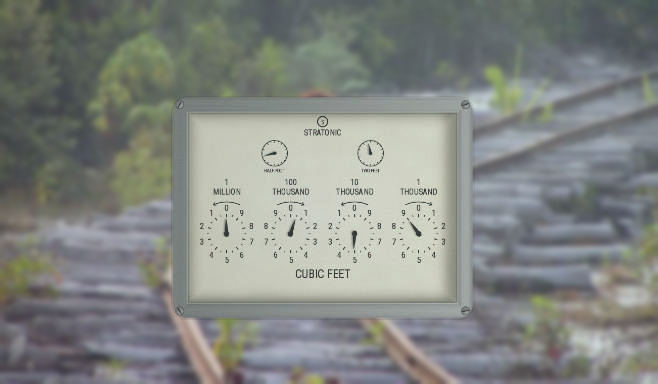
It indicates 4900 ft³
